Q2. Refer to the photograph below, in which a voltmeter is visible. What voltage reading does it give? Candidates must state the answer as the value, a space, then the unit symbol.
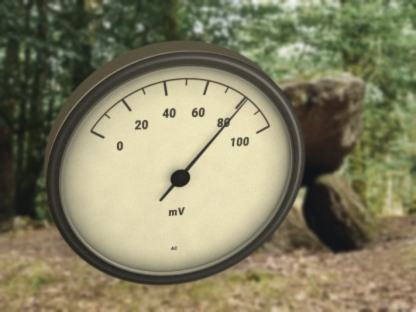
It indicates 80 mV
